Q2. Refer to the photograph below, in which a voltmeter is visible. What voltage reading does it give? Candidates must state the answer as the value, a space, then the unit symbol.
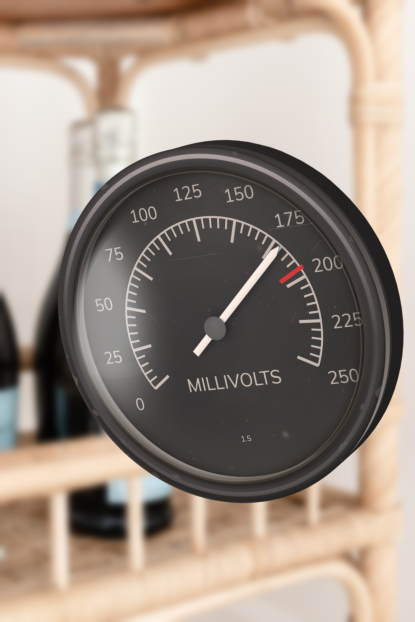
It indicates 180 mV
